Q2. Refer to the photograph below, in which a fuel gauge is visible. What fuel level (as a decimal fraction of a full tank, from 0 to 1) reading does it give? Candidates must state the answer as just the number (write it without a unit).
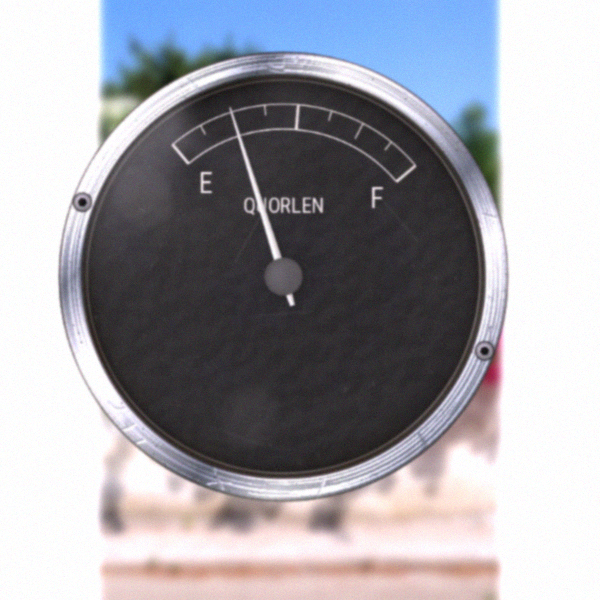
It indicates 0.25
